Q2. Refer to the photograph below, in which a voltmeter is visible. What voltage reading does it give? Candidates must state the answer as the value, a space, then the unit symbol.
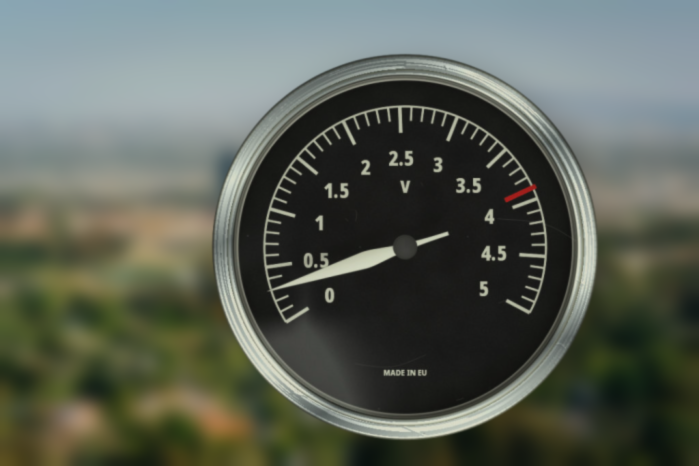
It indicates 0.3 V
